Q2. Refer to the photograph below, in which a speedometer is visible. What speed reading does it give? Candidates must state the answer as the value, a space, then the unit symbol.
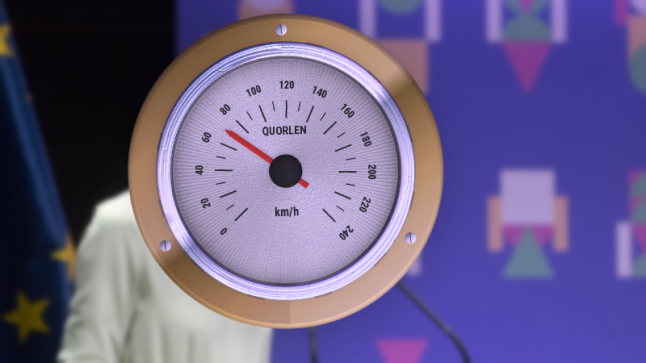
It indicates 70 km/h
